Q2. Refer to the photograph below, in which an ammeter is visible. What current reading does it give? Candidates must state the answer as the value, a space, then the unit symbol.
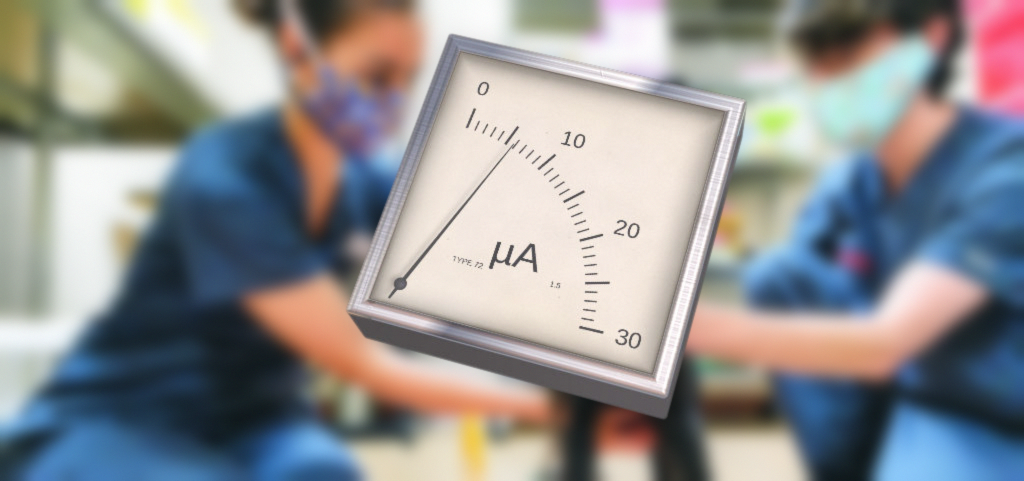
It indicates 6 µA
